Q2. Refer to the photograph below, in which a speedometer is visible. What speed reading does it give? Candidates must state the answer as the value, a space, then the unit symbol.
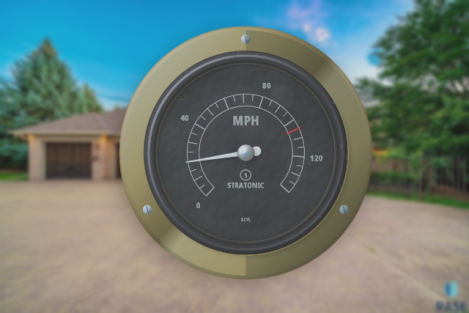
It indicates 20 mph
